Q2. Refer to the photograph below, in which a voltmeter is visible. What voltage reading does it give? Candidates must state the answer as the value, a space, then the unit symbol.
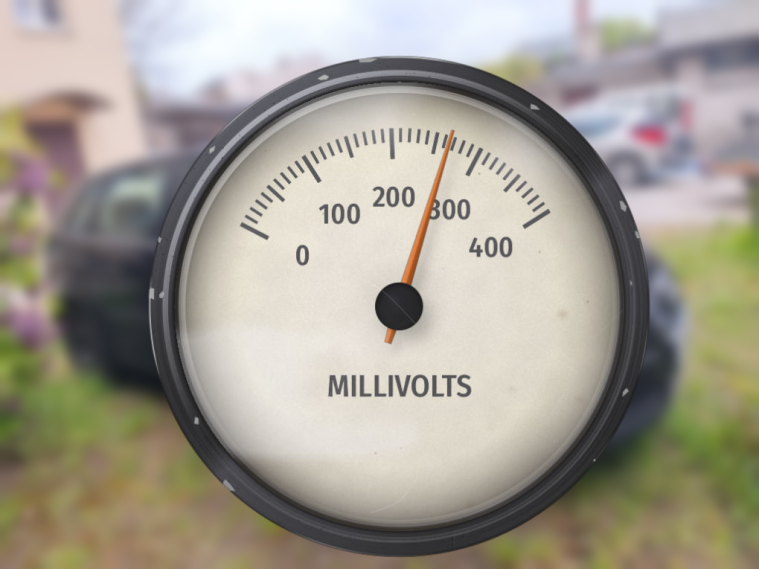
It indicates 265 mV
